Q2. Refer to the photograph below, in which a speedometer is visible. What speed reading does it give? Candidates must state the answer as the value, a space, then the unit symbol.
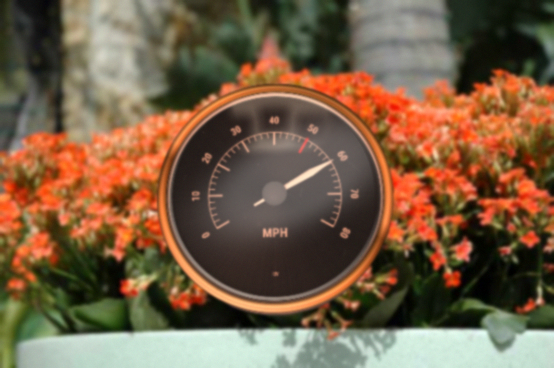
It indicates 60 mph
